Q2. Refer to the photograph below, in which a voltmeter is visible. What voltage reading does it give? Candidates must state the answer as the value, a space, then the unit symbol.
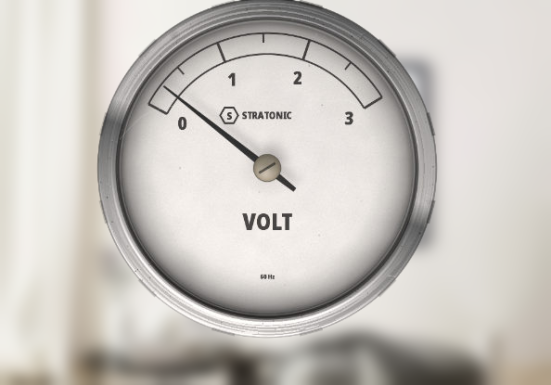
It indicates 0.25 V
